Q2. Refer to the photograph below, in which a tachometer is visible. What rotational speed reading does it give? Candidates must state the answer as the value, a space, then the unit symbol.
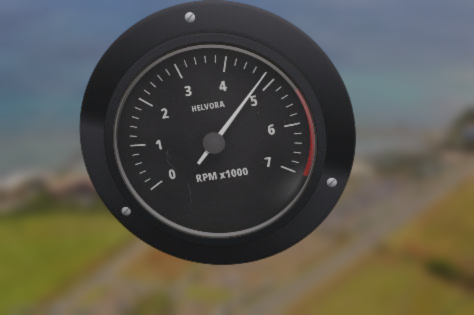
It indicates 4800 rpm
